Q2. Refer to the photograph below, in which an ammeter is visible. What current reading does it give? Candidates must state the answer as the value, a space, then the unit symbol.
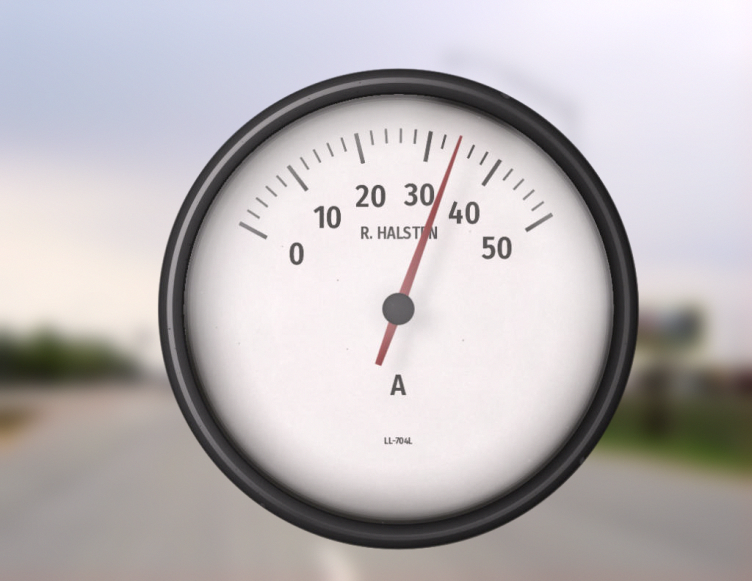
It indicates 34 A
